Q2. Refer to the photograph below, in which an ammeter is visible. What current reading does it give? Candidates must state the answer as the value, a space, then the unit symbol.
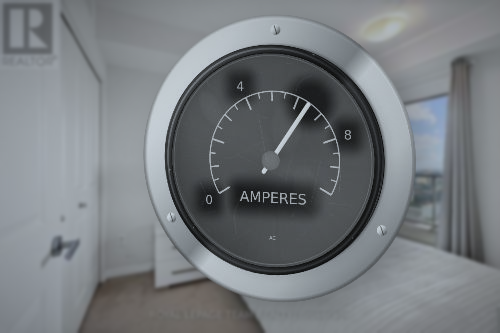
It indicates 6.5 A
